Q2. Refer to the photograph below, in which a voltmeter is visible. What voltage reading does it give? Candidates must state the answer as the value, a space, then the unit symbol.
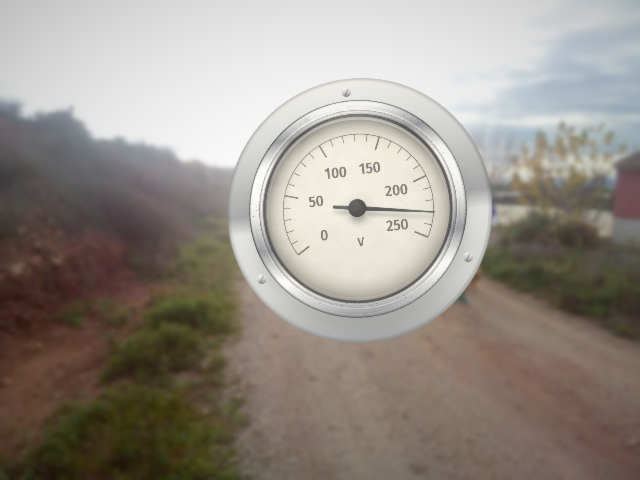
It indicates 230 V
